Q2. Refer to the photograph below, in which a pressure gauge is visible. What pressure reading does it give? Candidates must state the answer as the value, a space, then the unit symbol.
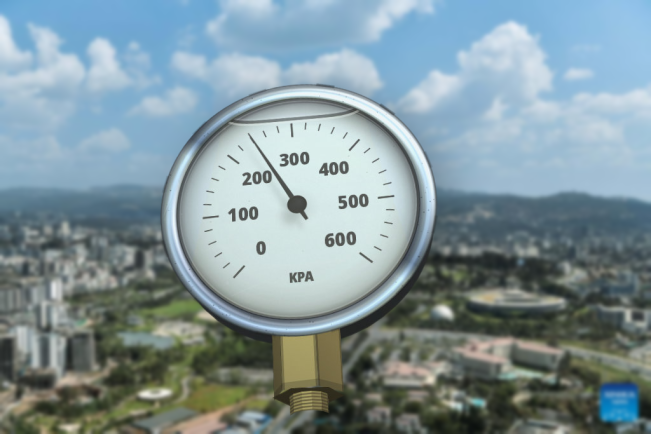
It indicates 240 kPa
